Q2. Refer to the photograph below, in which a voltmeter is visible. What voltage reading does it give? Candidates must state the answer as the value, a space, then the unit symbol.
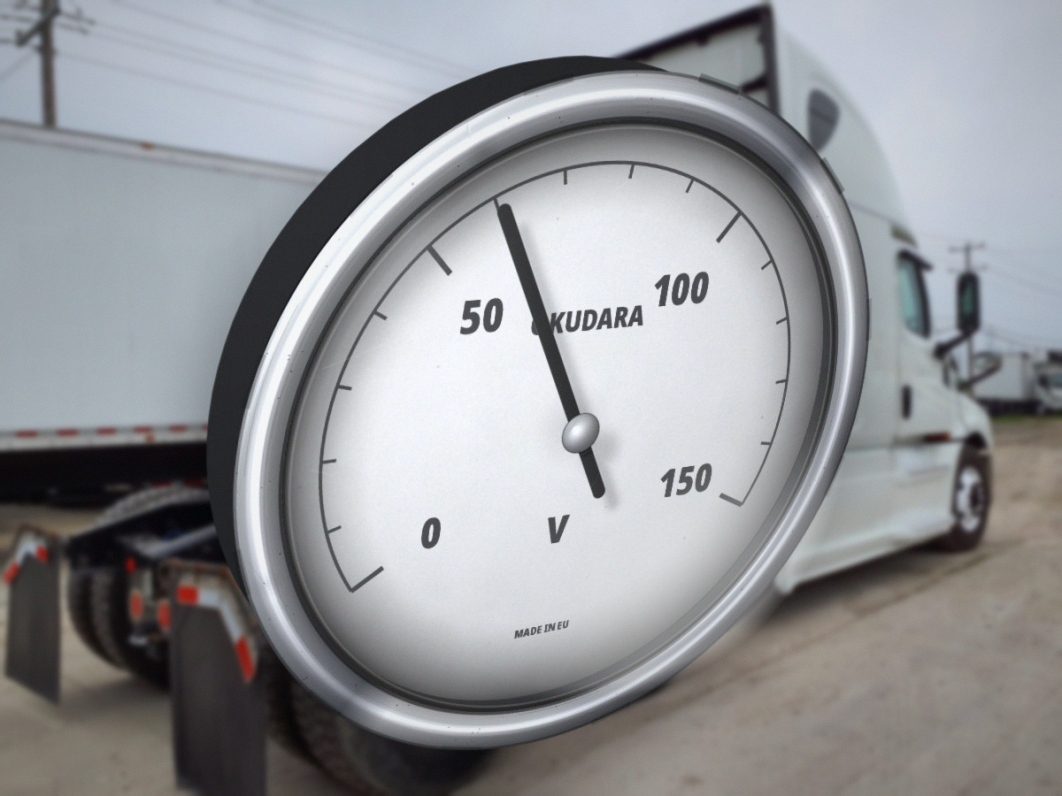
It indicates 60 V
